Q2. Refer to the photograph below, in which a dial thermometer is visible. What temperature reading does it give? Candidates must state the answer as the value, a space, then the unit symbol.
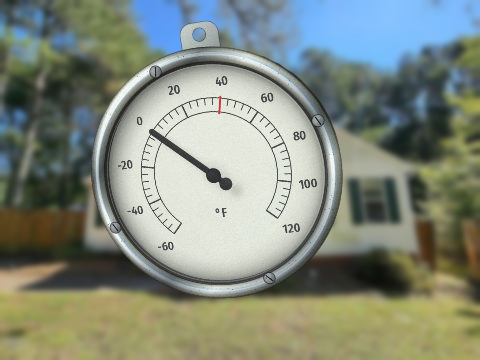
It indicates 0 °F
